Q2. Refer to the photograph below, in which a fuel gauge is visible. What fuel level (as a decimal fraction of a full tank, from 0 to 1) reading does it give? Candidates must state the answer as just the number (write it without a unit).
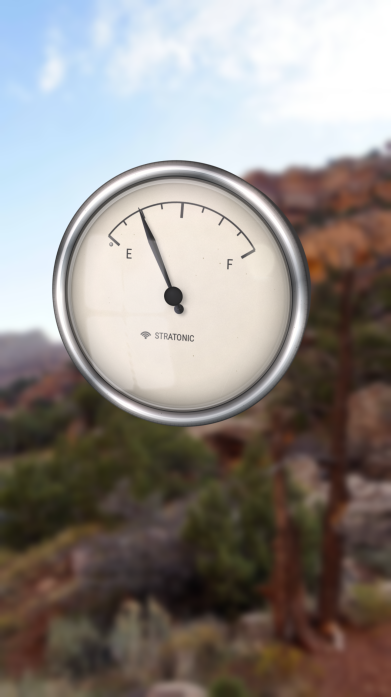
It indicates 0.25
